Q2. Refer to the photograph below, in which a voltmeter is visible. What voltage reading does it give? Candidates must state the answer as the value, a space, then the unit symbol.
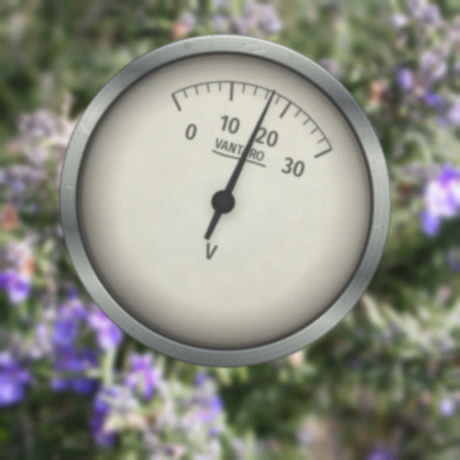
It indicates 17 V
